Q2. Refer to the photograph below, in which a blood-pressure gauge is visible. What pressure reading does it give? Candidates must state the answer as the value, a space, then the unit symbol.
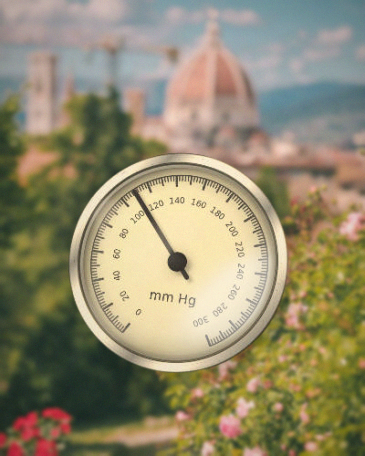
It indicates 110 mmHg
